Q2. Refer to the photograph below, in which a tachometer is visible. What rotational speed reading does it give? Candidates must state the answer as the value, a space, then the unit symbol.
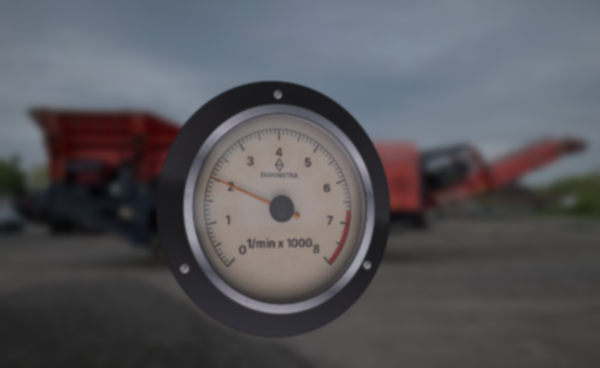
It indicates 2000 rpm
